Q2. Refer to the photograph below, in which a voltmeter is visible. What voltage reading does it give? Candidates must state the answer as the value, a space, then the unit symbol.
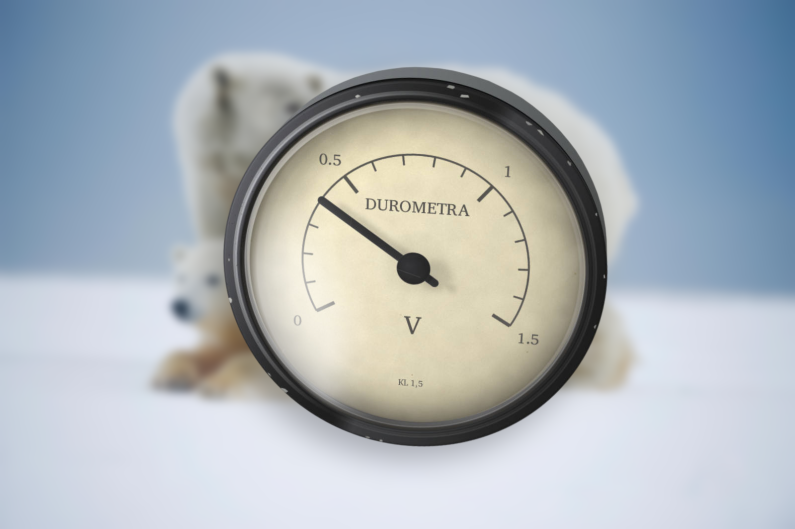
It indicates 0.4 V
